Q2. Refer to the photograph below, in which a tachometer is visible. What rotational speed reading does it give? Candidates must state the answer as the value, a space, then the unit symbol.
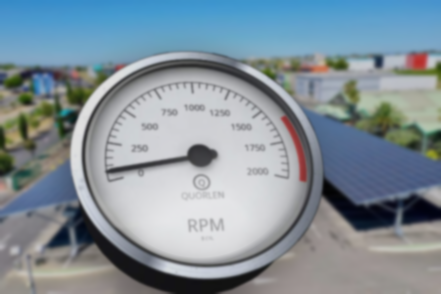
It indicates 50 rpm
